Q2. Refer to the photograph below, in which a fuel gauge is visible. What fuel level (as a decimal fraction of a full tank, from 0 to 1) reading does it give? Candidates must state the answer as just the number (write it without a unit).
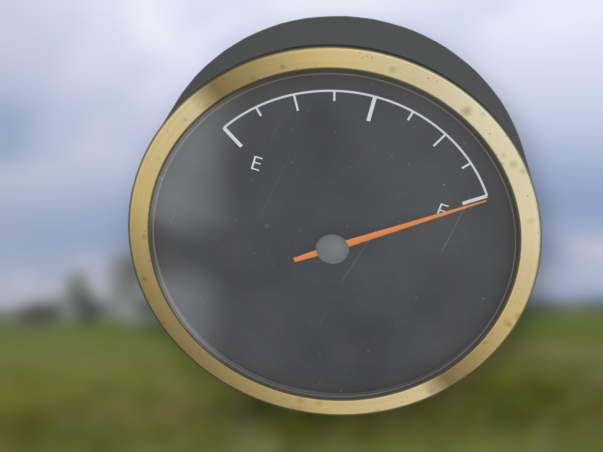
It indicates 1
